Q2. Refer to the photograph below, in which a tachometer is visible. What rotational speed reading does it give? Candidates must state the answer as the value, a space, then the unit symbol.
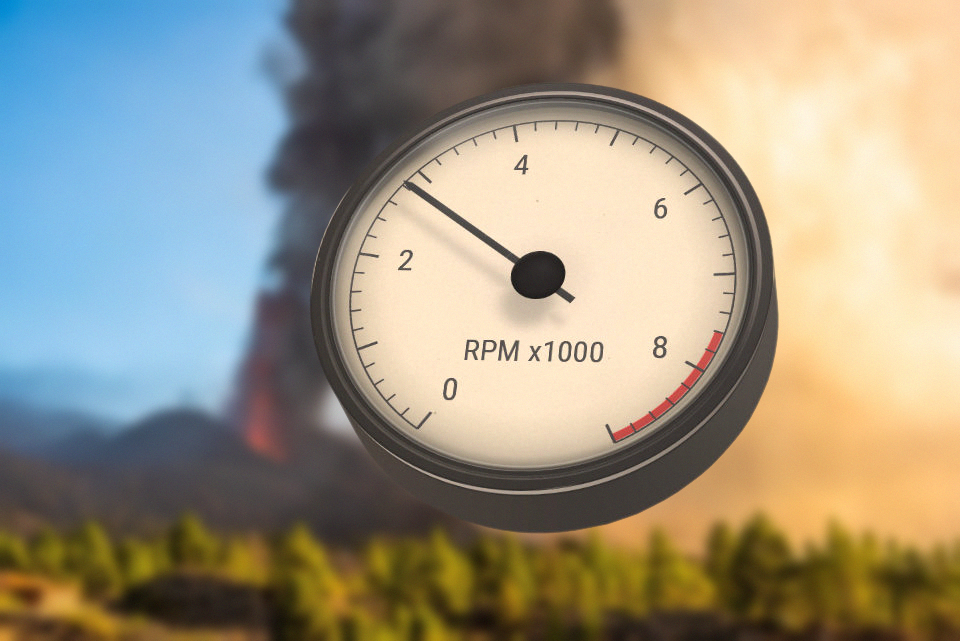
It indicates 2800 rpm
